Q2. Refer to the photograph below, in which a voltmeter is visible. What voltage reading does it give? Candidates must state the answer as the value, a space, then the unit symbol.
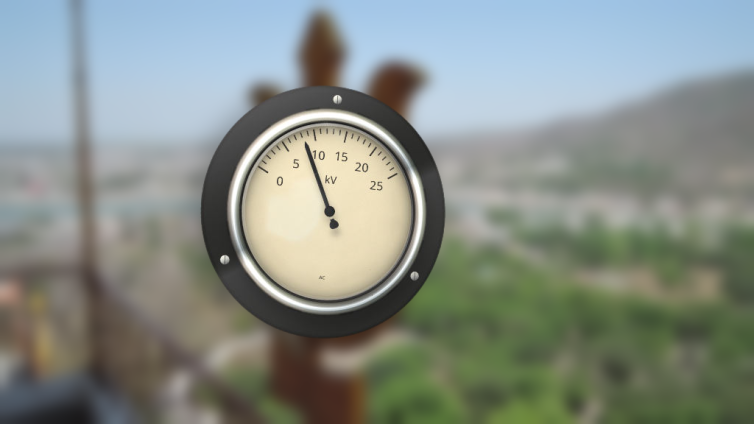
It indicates 8 kV
